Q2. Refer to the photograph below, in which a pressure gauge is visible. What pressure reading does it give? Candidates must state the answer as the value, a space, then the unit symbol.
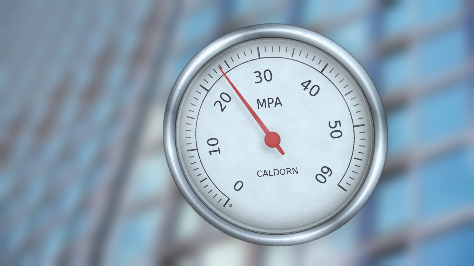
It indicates 24 MPa
